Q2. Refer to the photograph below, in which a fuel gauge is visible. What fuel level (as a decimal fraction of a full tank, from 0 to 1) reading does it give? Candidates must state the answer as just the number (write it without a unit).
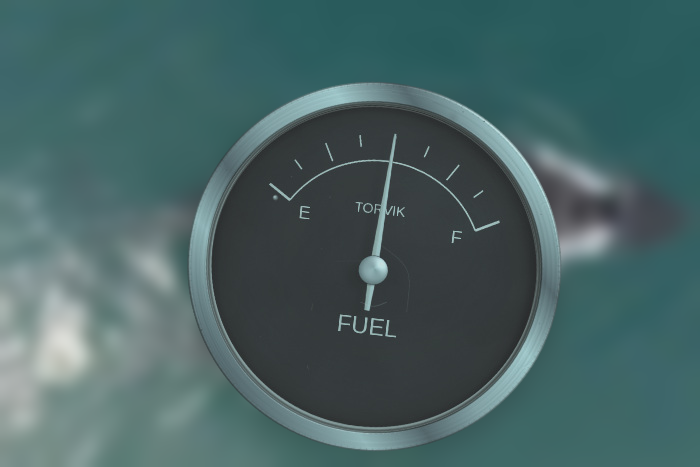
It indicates 0.5
